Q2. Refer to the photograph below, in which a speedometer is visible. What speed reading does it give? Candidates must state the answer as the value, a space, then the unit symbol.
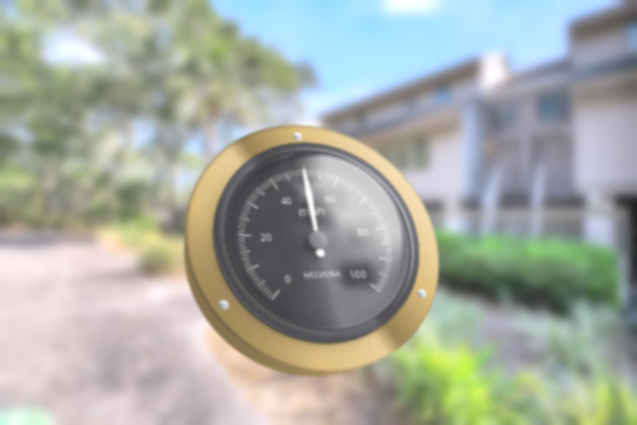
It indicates 50 mph
